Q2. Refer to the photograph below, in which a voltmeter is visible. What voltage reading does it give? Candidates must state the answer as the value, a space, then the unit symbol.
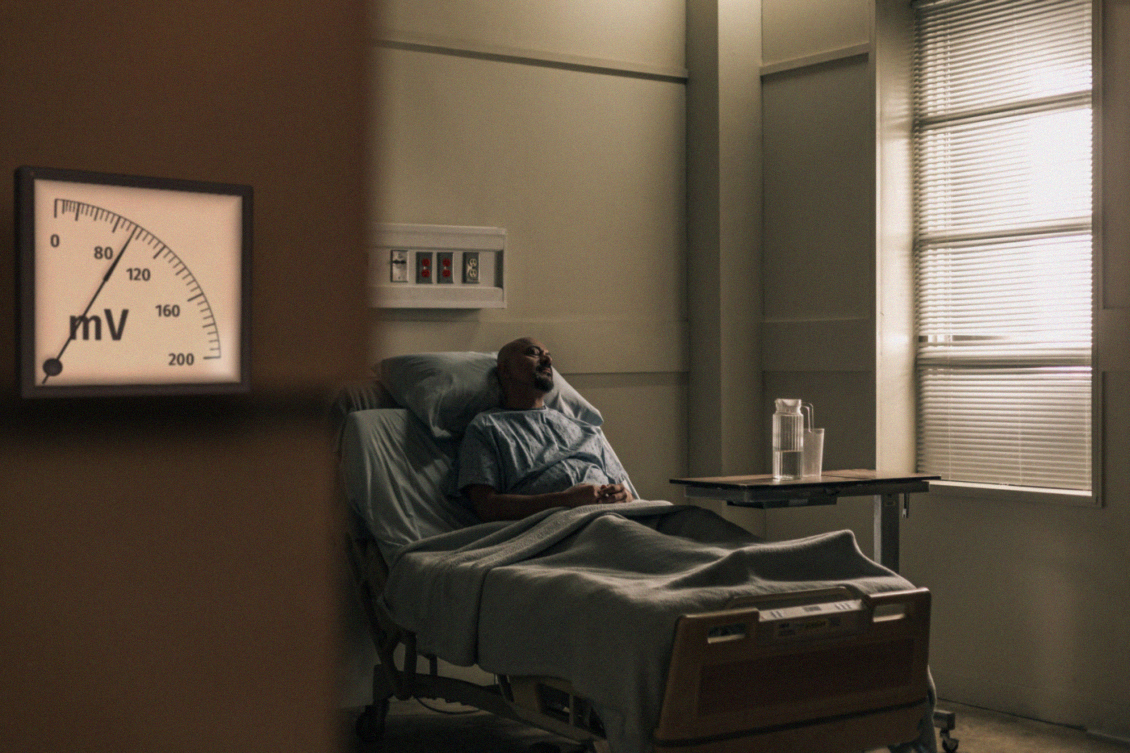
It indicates 95 mV
